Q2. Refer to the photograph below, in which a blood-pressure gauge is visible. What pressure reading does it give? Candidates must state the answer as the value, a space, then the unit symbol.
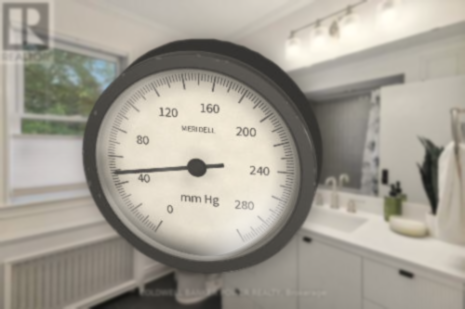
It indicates 50 mmHg
